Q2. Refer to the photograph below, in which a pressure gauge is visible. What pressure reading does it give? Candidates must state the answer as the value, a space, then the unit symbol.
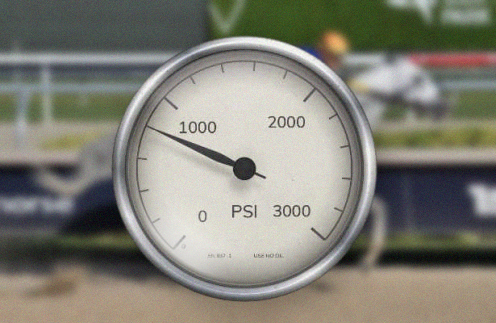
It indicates 800 psi
